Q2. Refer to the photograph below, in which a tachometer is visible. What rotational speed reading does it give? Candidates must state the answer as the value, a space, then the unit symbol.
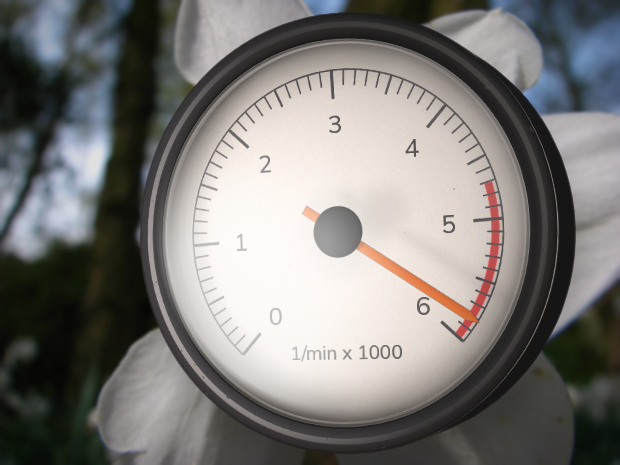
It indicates 5800 rpm
